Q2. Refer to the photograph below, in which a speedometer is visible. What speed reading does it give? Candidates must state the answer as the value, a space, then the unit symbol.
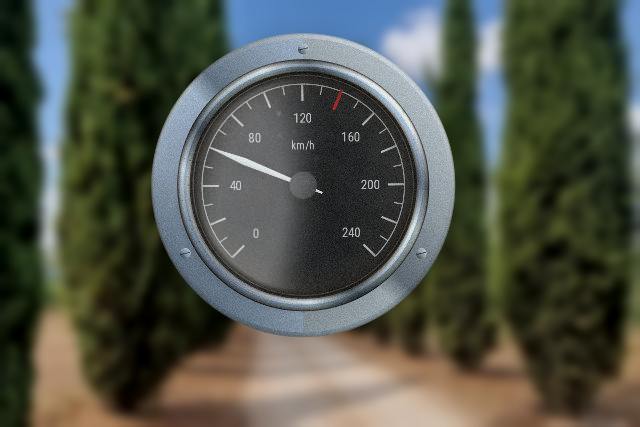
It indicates 60 km/h
